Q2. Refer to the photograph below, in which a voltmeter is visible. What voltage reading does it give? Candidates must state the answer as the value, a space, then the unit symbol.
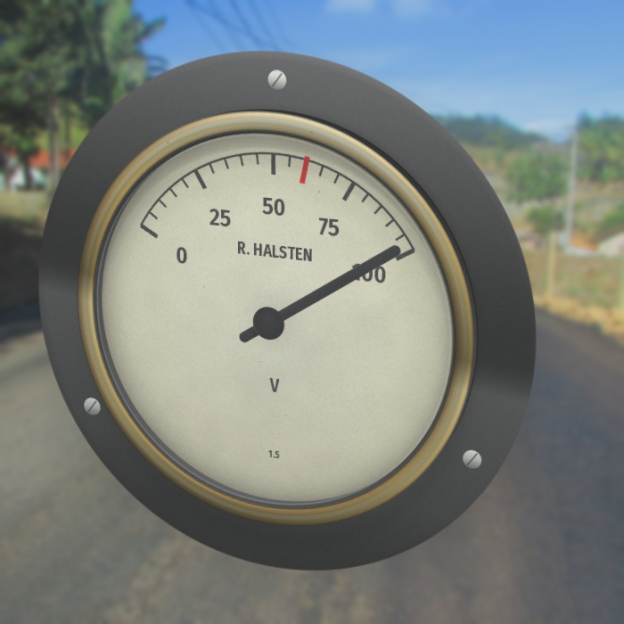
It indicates 97.5 V
